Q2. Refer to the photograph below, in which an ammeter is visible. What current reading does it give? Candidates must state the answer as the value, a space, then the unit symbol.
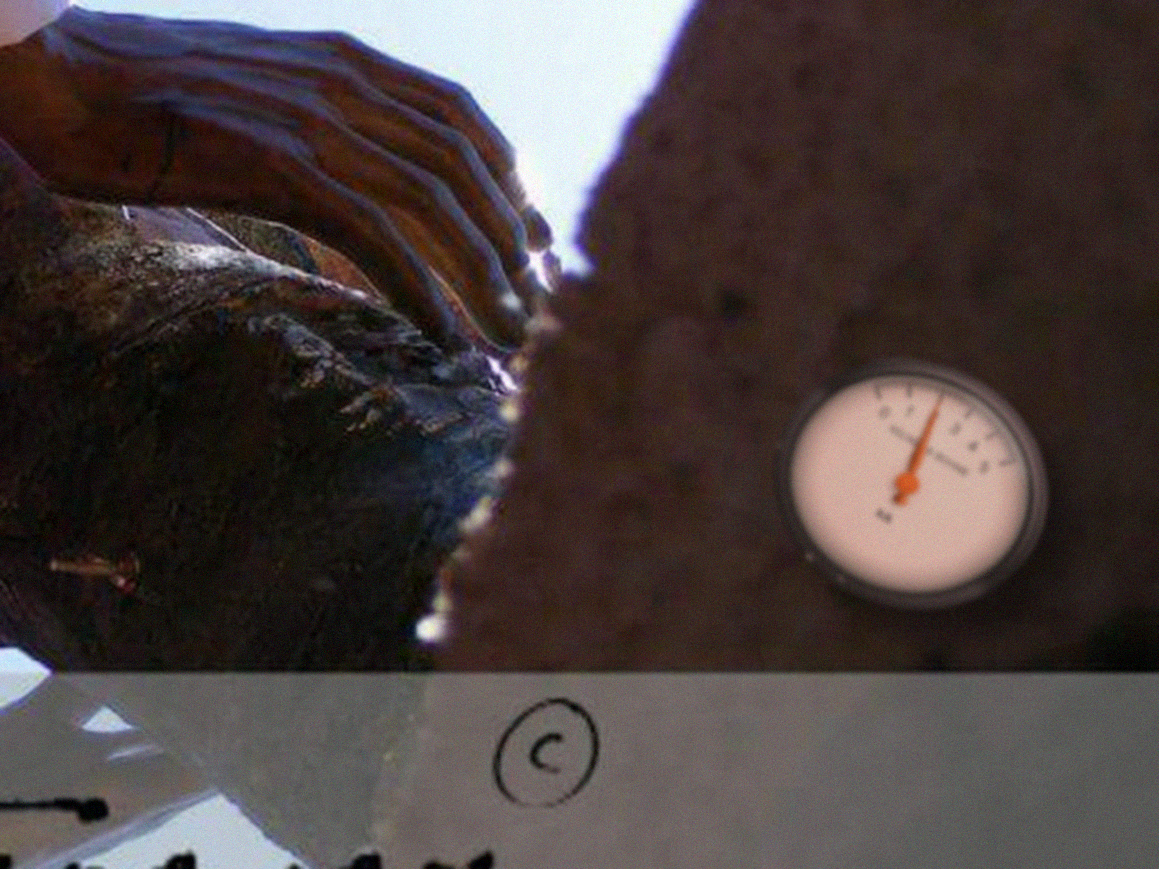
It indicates 2 kA
